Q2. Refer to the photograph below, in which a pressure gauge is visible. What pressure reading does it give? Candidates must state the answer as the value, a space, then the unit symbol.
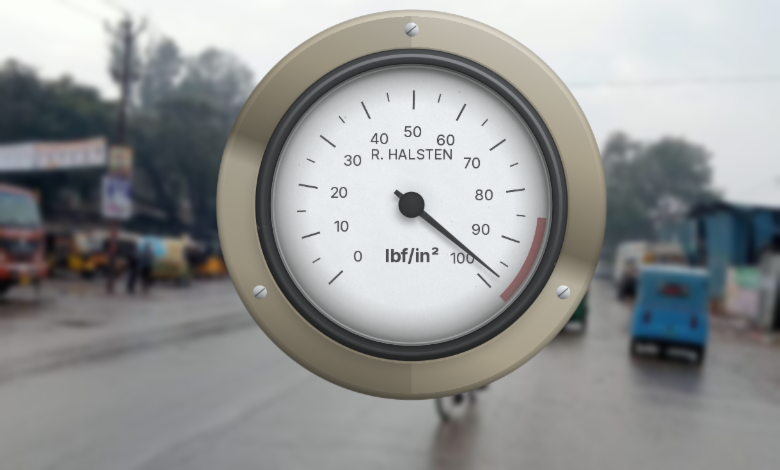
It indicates 97.5 psi
